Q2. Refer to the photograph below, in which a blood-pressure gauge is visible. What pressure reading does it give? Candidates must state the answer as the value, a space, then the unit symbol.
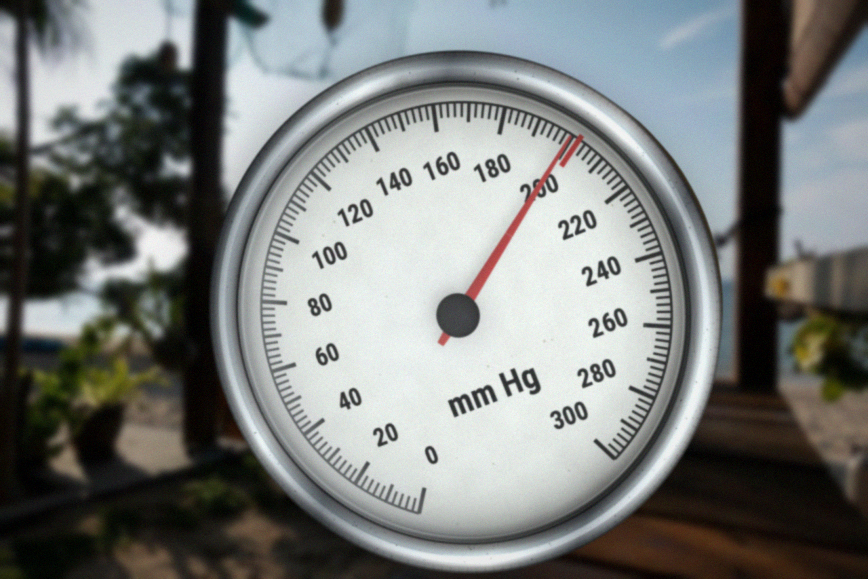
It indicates 200 mmHg
